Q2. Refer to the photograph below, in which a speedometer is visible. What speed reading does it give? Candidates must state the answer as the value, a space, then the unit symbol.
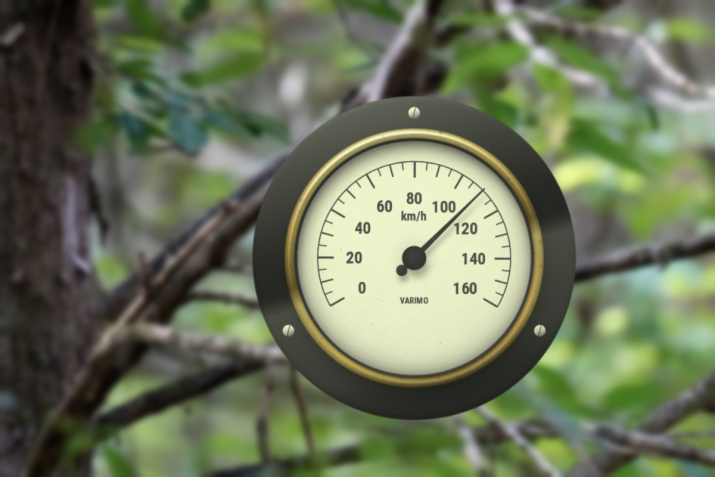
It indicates 110 km/h
